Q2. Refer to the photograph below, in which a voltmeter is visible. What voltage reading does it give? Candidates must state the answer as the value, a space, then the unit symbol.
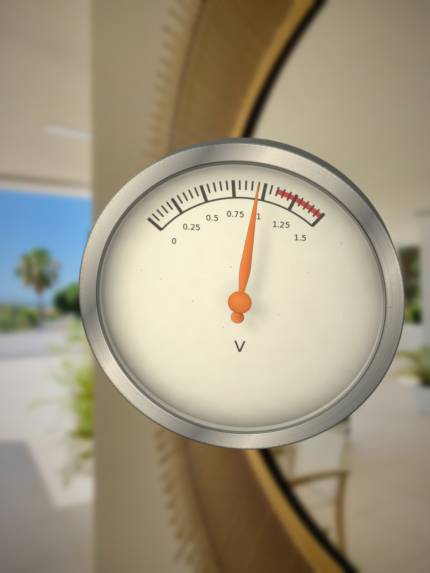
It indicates 0.95 V
